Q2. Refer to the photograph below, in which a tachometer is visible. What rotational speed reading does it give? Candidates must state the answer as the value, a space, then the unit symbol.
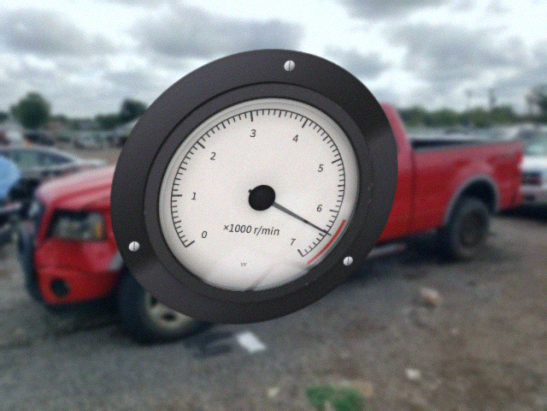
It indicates 6400 rpm
